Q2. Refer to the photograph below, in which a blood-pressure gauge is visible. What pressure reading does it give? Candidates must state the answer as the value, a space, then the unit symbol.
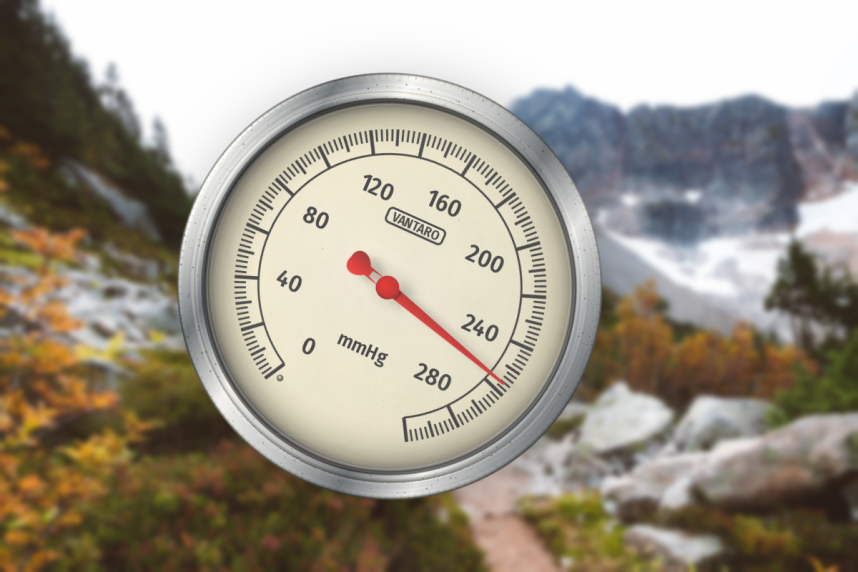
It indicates 256 mmHg
